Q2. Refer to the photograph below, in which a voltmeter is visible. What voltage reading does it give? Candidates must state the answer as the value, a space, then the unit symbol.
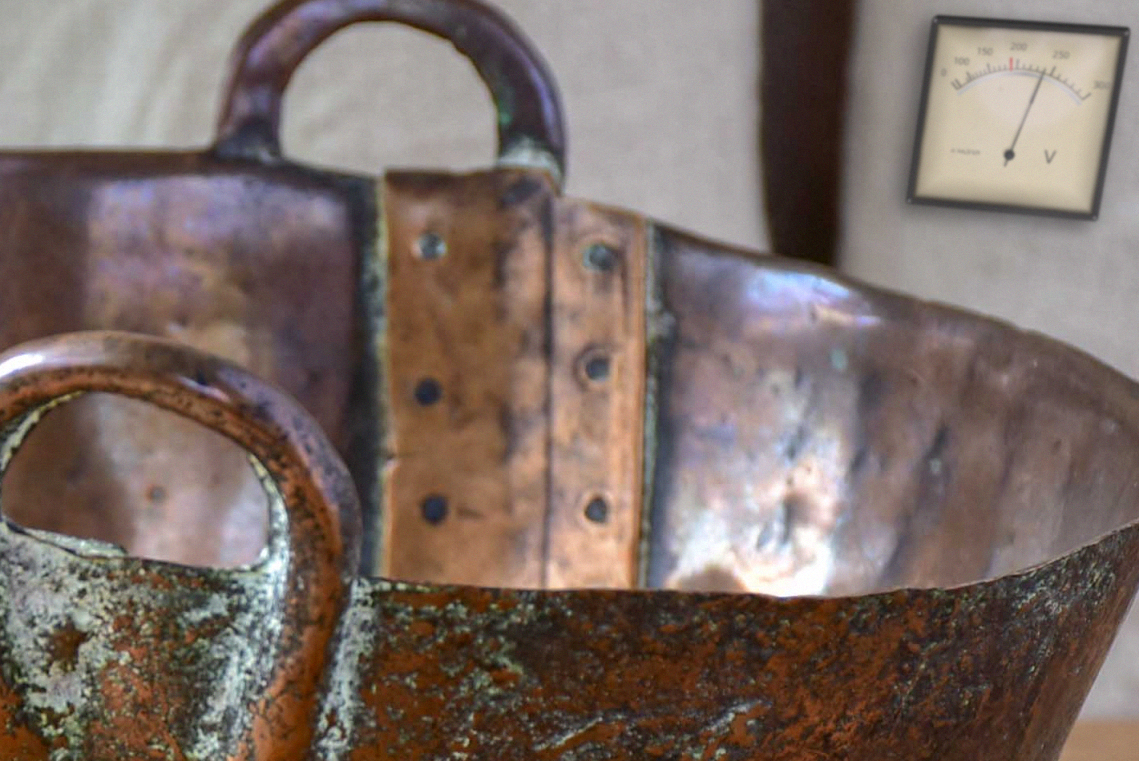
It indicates 240 V
